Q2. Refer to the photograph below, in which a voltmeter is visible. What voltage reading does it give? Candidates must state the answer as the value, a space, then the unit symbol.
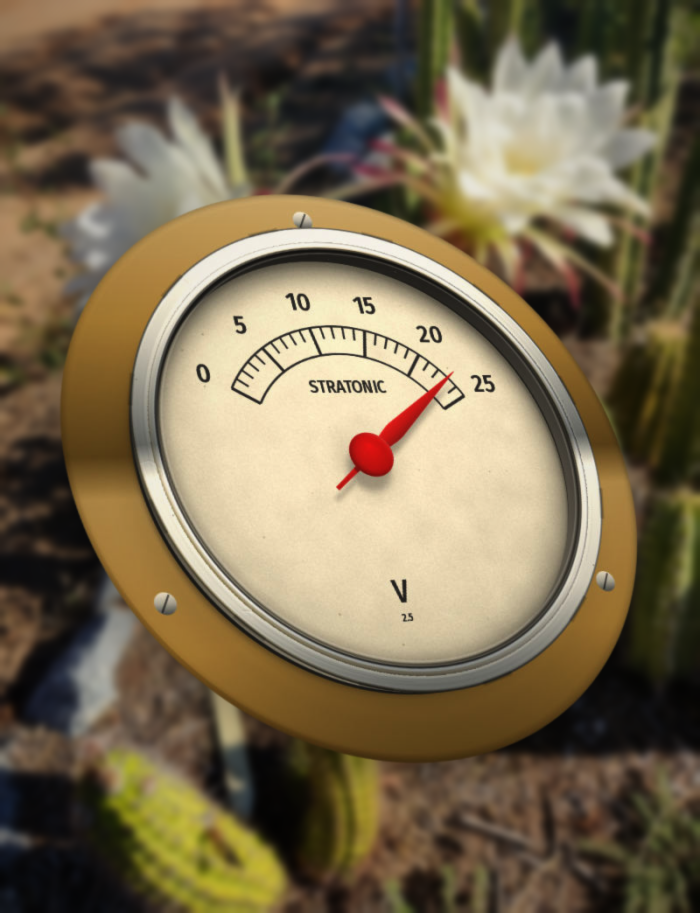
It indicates 23 V
